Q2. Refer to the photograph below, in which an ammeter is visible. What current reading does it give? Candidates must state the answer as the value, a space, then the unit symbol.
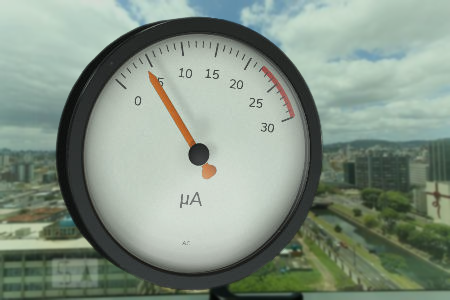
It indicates 4 µA
